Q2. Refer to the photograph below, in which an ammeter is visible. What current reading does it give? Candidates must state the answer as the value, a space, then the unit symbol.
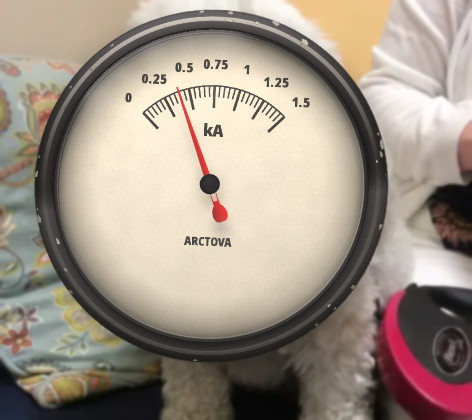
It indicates 0.4 kA
